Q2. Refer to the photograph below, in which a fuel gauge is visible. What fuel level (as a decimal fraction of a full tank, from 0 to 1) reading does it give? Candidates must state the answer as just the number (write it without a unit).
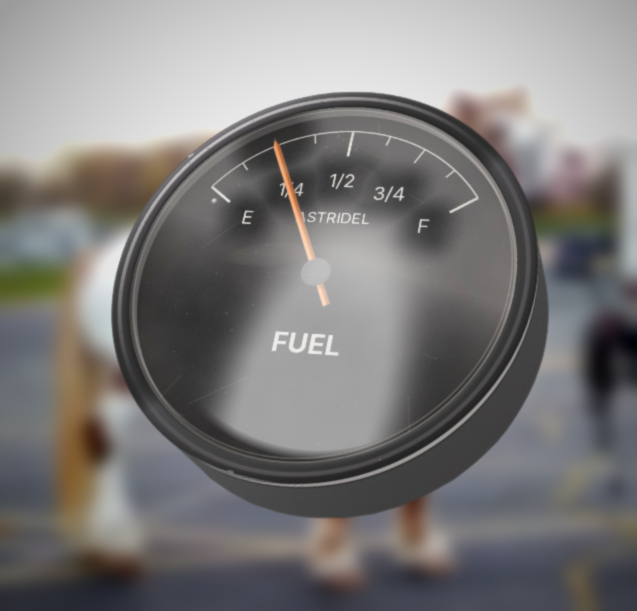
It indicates 0.25
